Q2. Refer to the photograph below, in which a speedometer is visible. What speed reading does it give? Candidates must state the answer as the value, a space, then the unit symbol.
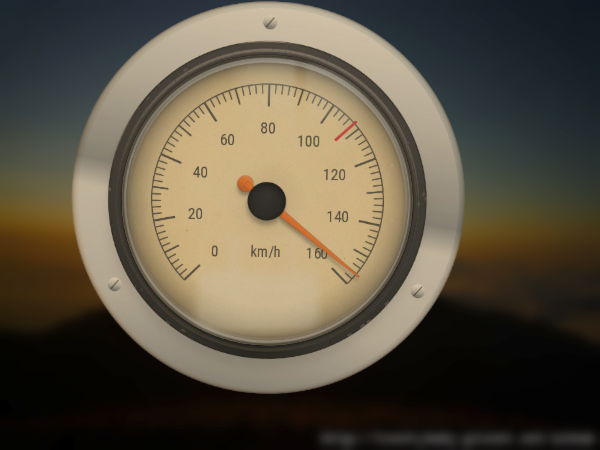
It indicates 156 km/h
